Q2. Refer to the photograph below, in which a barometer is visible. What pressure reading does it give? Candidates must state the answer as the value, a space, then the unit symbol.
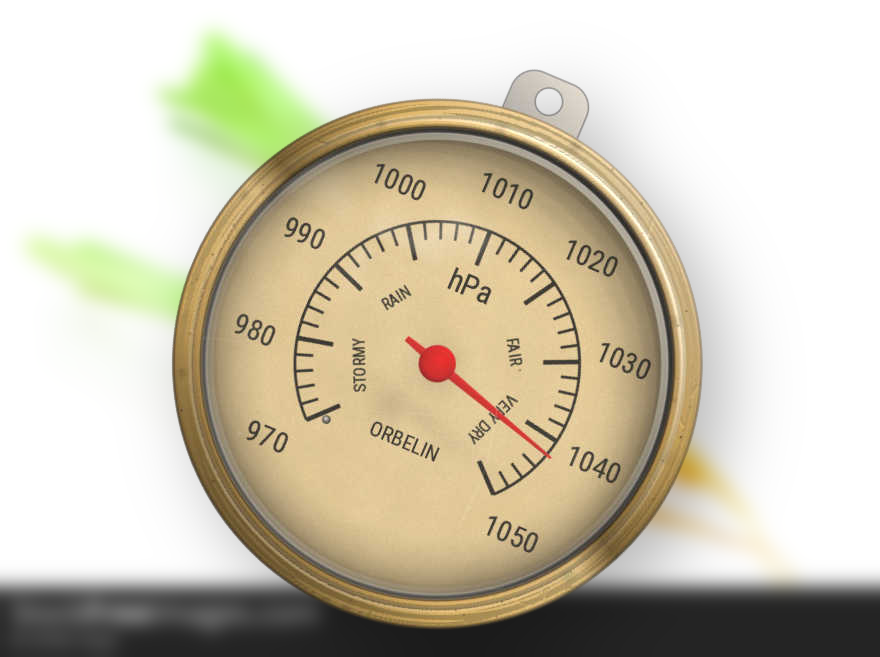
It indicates 1042 hPa
